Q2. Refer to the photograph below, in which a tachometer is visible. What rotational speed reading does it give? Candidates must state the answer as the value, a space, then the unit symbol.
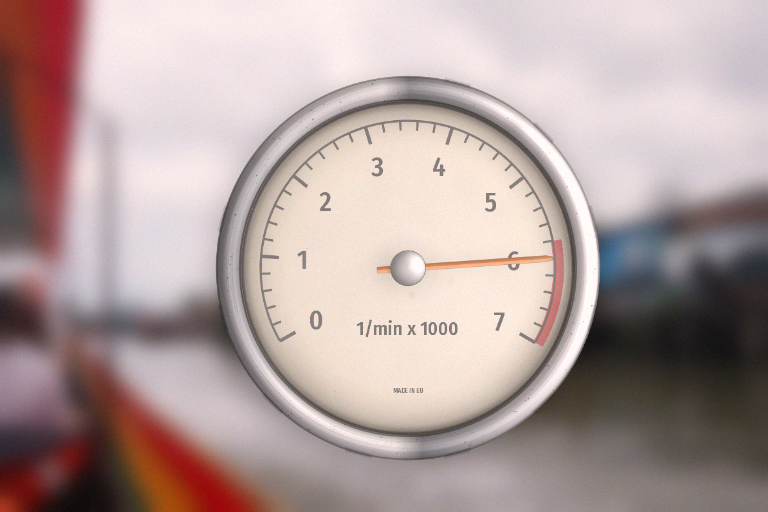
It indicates 6000 rpm
